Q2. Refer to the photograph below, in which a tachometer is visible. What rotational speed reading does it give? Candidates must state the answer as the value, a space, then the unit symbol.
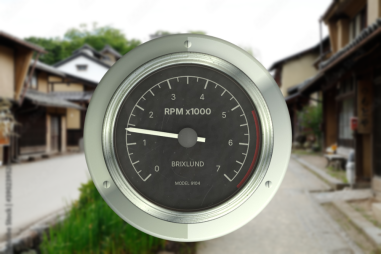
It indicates 1375 rpm
